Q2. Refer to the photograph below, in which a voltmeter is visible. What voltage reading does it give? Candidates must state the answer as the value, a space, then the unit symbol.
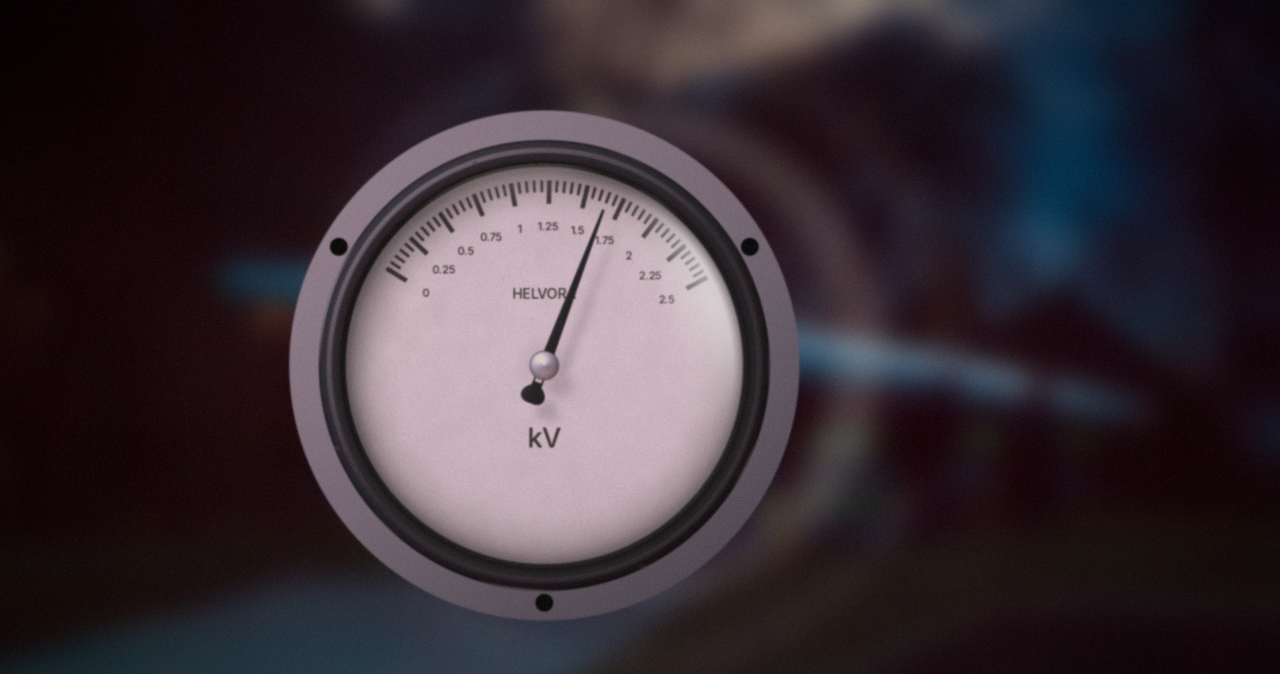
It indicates 1.65 kV
